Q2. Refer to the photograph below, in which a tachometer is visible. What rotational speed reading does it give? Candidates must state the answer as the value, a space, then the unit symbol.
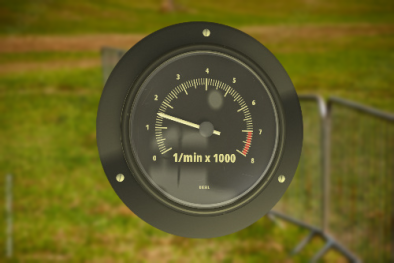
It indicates 1500 rpm
